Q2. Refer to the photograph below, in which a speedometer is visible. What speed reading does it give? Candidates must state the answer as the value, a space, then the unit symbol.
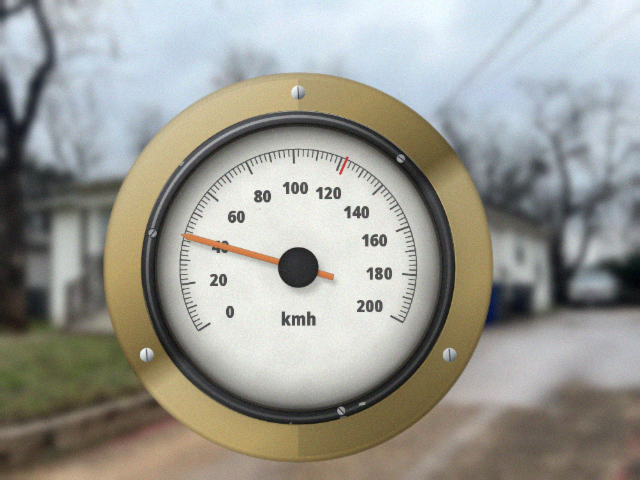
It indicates 40 km/h
